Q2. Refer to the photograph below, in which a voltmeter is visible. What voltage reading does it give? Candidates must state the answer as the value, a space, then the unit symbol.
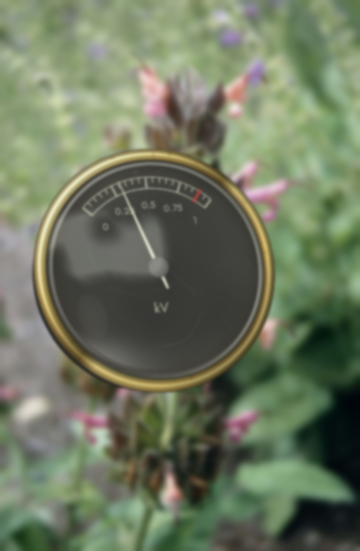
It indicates 0.3 kV
